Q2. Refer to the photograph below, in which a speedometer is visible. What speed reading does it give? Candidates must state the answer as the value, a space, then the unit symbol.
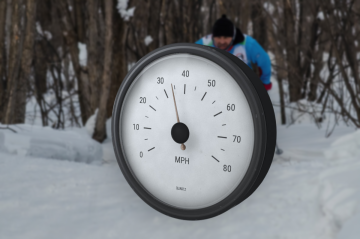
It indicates 35 mph
